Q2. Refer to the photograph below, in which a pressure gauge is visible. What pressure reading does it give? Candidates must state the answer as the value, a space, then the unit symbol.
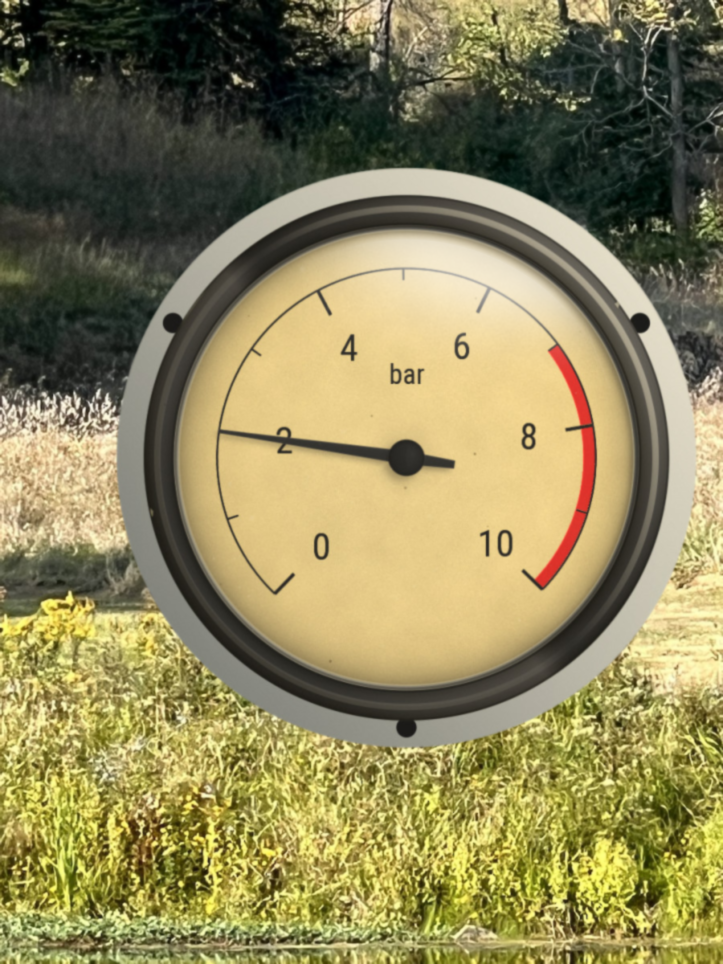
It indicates 2 bar
